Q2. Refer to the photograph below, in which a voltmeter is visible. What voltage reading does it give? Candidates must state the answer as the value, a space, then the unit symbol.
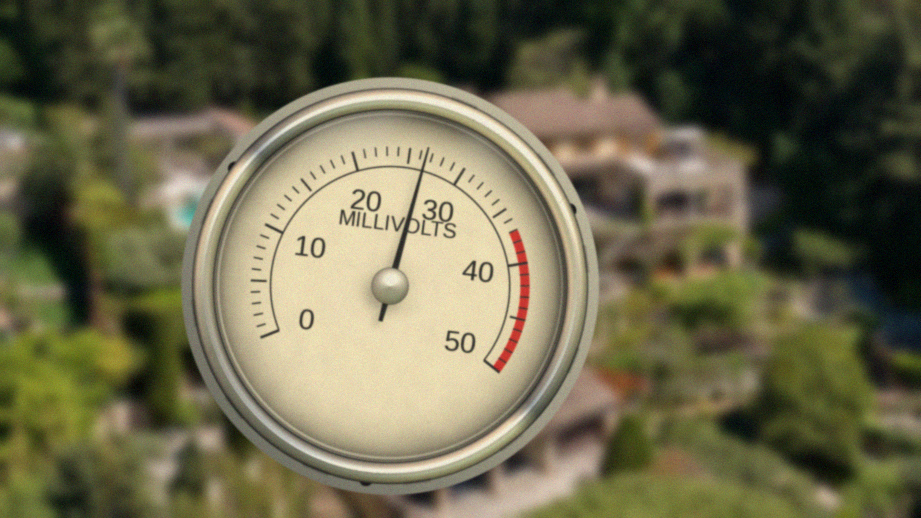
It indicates 26.5 mV
